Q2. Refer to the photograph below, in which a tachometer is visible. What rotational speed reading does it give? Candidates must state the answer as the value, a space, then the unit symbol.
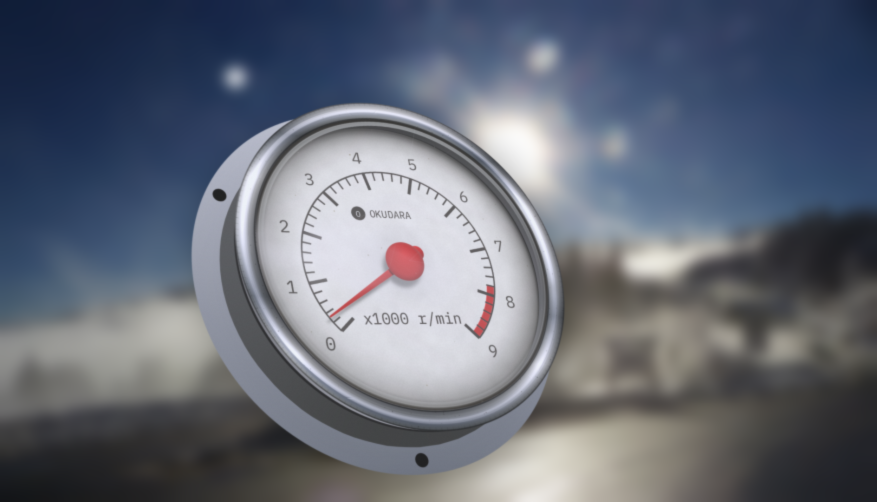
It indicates 300 rpm
